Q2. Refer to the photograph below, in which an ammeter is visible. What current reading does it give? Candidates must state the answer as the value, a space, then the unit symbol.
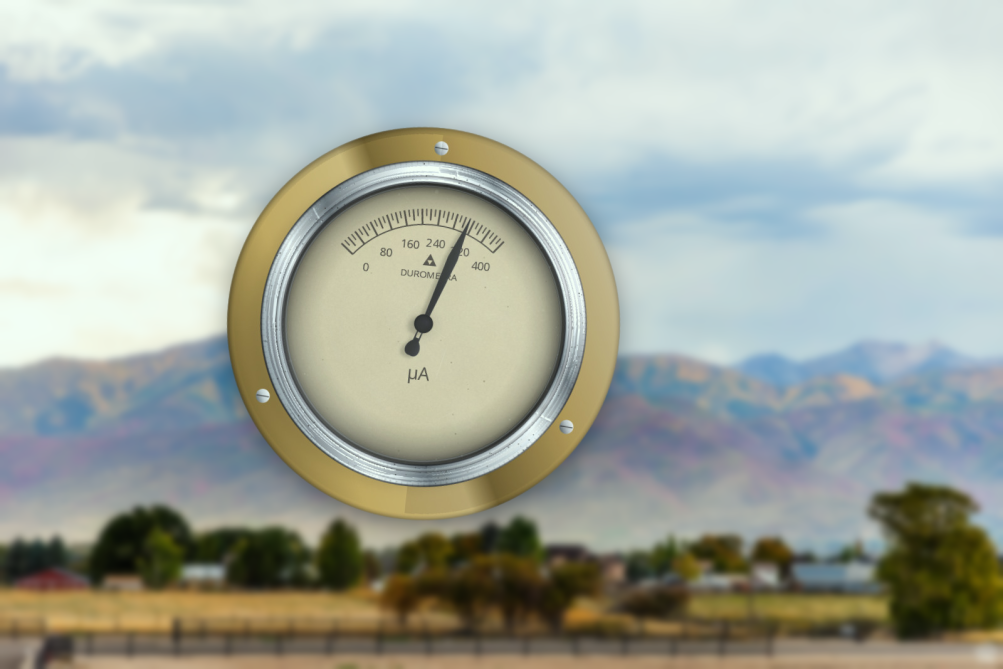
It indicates 310 µA
